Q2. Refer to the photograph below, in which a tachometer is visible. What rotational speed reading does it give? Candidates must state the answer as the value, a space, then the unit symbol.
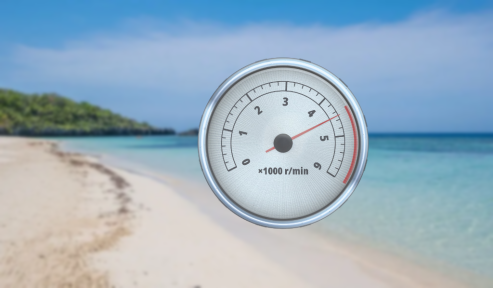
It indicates 4500 rpm
